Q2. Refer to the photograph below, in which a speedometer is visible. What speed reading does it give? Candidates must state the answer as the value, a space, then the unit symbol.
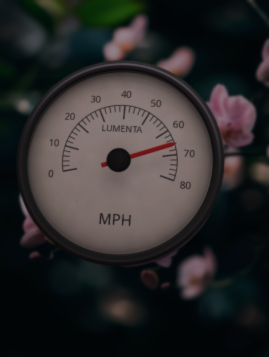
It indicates 66 mph
